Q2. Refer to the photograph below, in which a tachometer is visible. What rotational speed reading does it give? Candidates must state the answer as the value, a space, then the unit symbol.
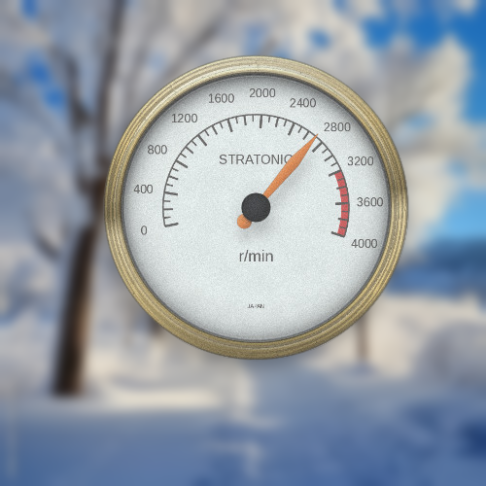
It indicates 2700 rpm
